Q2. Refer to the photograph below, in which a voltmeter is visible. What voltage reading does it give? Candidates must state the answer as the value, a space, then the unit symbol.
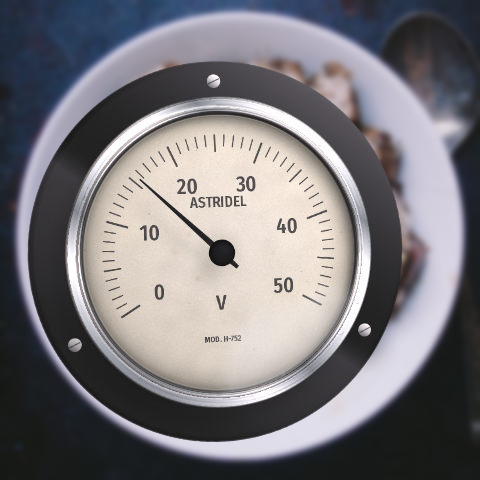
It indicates 15.5 V
